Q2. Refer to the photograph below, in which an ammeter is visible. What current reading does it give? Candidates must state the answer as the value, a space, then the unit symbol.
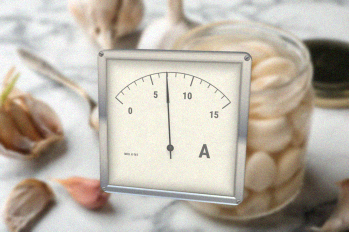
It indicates 7 A
